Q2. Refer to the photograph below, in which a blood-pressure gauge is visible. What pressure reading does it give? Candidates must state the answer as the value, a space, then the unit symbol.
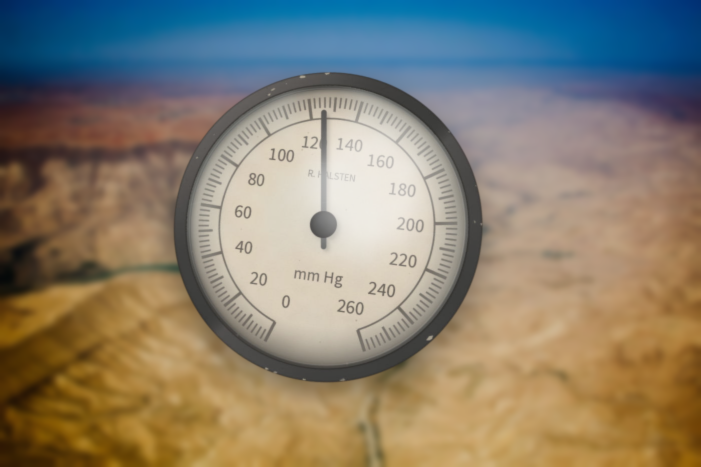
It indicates 126 mmHg
